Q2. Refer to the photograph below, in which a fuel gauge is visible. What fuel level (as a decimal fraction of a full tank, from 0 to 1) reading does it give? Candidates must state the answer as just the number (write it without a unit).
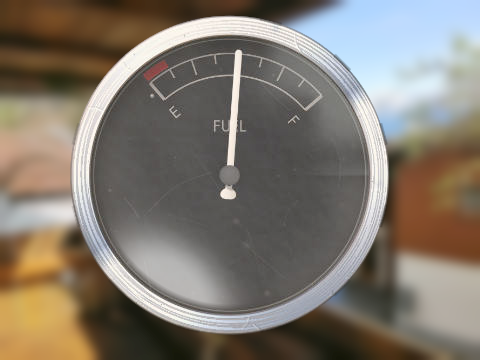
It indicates 0.5
